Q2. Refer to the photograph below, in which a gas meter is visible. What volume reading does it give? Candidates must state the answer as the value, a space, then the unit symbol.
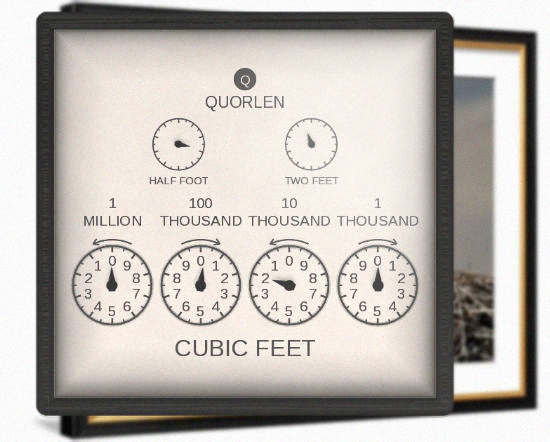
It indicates 2000 ft³
